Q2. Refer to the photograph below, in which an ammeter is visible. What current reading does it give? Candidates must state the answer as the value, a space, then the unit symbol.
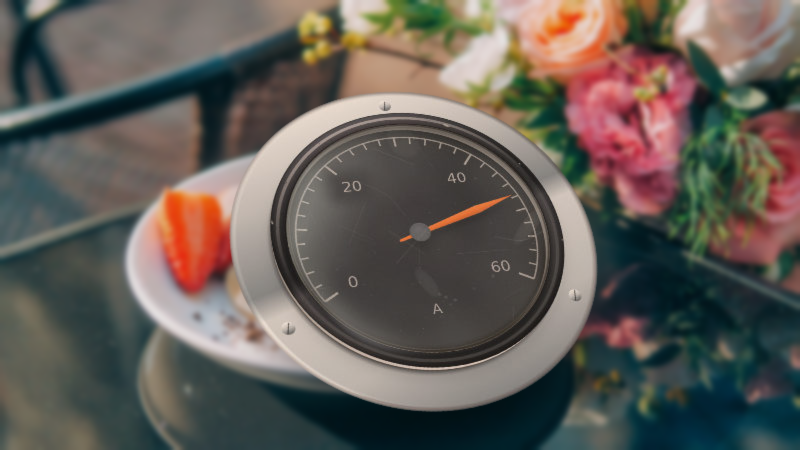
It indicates 48 A
